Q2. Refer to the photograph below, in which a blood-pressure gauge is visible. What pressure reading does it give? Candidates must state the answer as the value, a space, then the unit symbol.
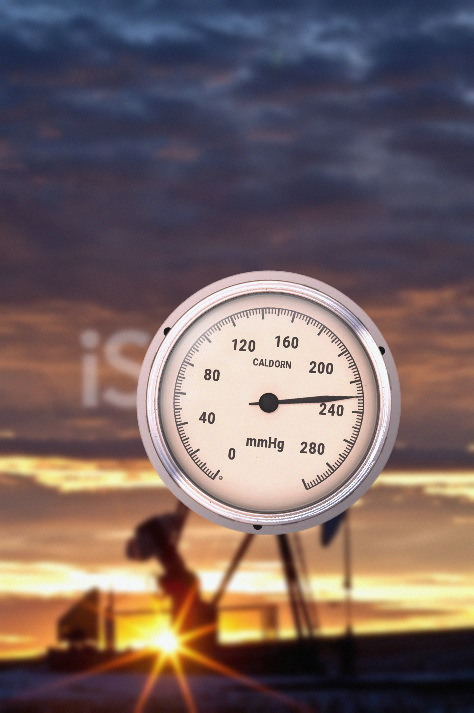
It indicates 230 mmHg
